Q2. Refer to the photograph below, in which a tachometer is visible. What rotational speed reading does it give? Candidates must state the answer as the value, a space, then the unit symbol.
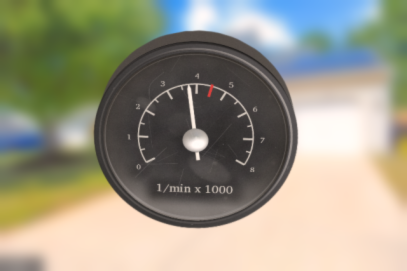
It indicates 3750 rpm
